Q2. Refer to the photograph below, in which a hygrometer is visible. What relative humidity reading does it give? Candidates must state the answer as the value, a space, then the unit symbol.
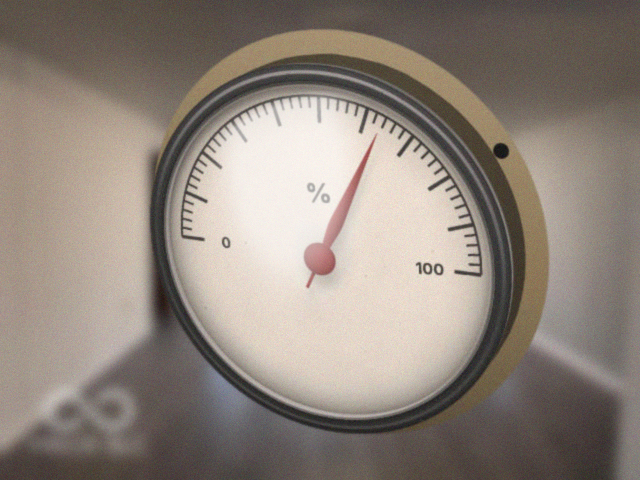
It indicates 64 %
